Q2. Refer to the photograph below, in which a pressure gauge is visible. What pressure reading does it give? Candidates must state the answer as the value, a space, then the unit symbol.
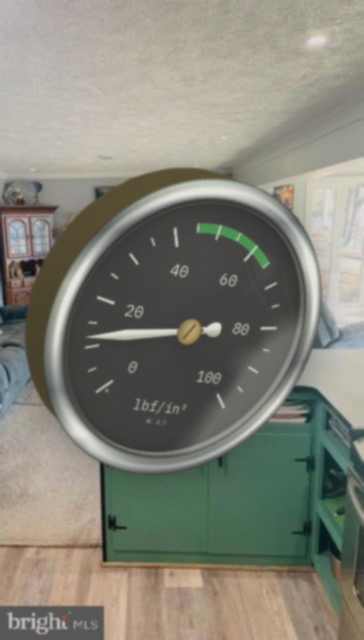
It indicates 12.5 psi
